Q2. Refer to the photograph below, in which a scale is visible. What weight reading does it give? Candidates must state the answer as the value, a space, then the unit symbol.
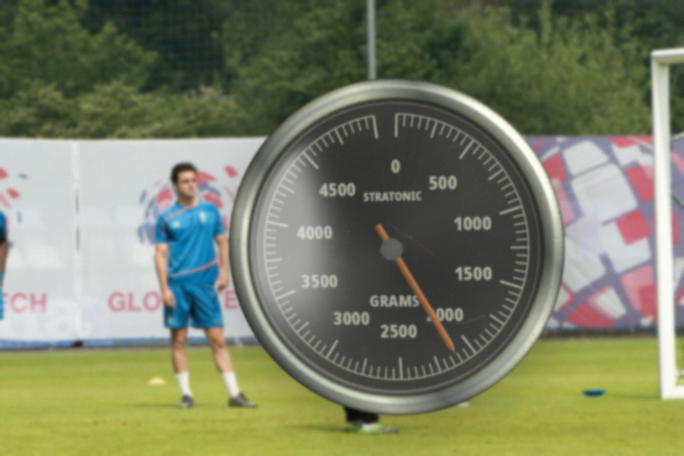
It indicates 2100 g
